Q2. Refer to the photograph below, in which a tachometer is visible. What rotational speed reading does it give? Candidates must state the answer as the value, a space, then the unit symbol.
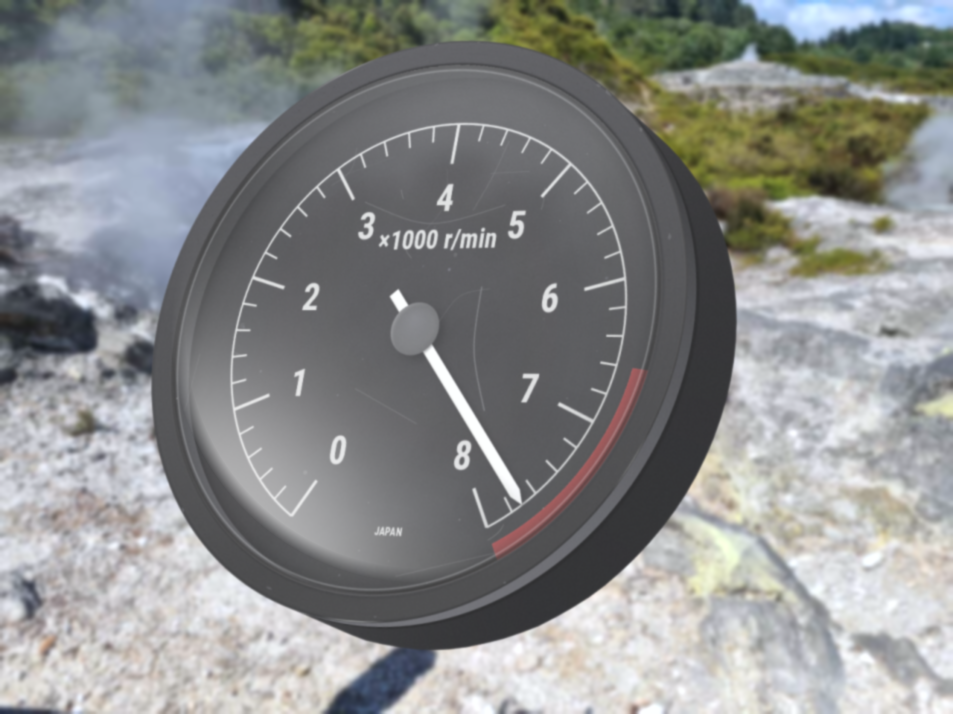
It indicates 7700 rpm
